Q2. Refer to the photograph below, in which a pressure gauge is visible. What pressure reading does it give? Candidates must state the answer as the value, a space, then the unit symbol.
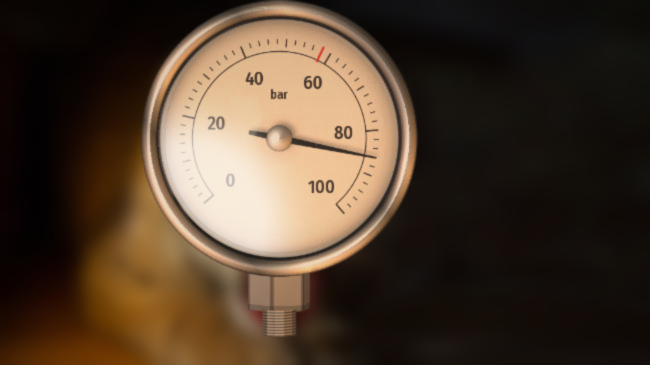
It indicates 86 bar
